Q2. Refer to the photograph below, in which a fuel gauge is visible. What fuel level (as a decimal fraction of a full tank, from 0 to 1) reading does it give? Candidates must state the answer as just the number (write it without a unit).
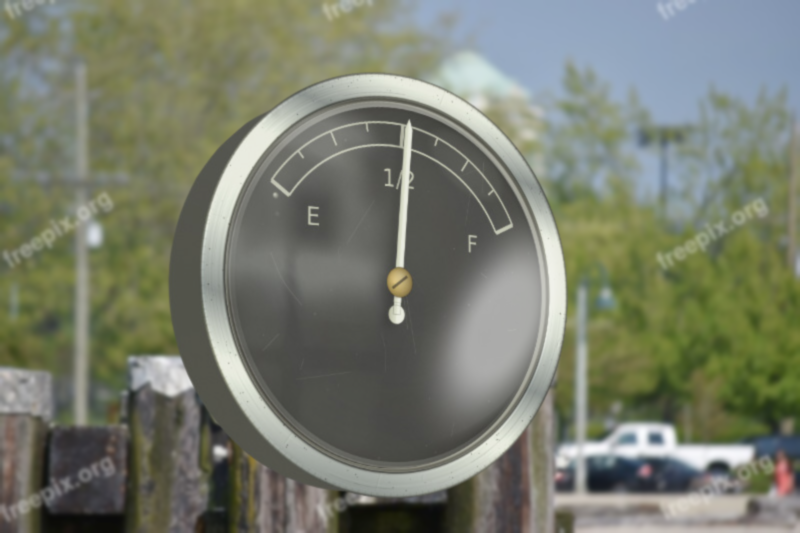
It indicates 0.5
